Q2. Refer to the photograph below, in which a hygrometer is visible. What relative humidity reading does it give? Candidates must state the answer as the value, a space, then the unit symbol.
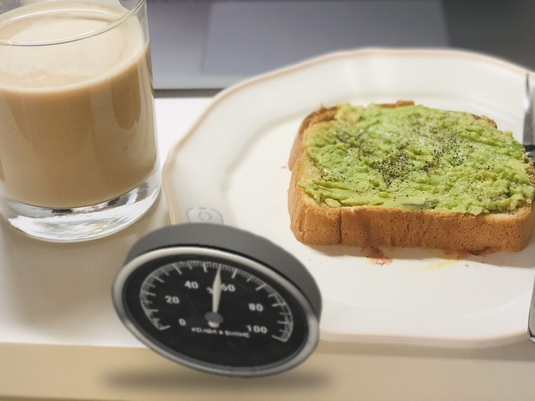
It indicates 55 %
